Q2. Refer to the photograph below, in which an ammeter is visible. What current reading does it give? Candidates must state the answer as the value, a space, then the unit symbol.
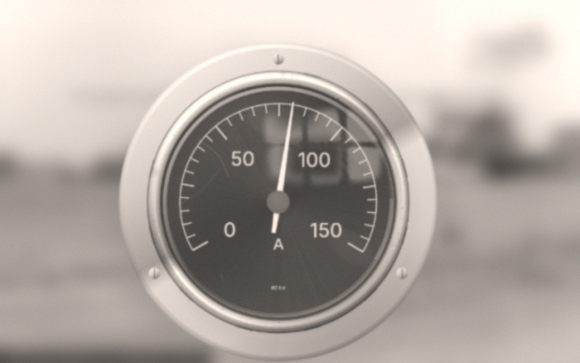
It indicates 80 A
